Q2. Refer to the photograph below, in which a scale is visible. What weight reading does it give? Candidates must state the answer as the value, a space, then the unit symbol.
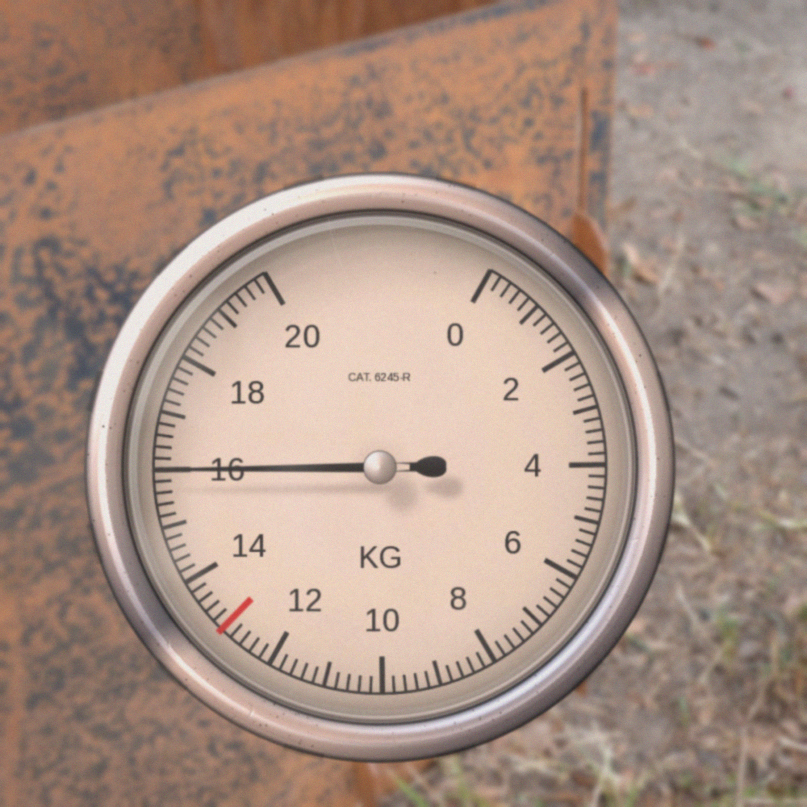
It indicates 16 kg
